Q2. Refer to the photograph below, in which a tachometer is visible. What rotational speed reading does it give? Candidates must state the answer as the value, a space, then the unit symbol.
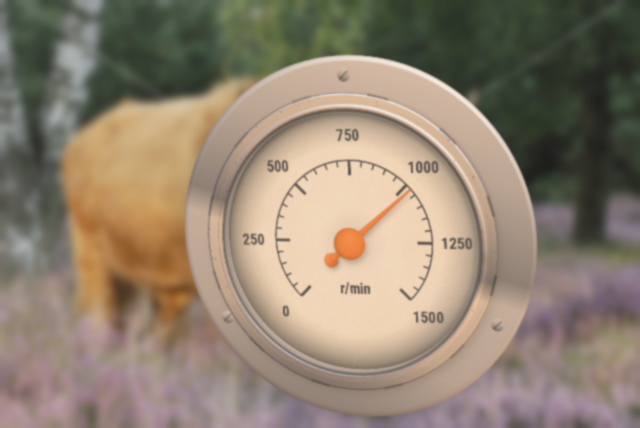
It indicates 1025 rpm
